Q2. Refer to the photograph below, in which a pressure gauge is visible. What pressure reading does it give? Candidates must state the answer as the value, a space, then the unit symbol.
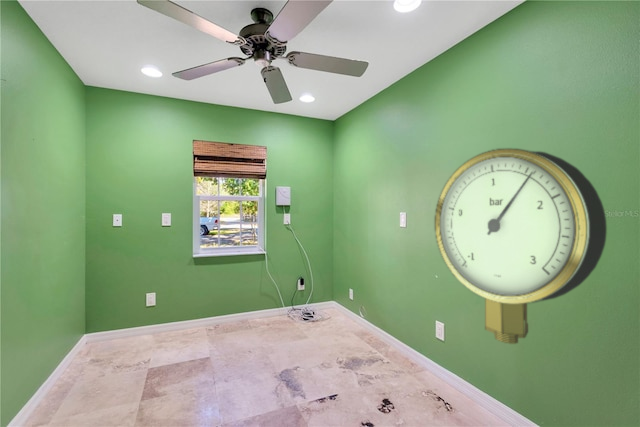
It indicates 1.6 bar
